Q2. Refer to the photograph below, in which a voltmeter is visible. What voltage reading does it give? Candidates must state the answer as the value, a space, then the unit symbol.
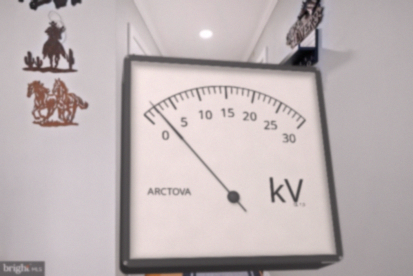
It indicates 2 kV
